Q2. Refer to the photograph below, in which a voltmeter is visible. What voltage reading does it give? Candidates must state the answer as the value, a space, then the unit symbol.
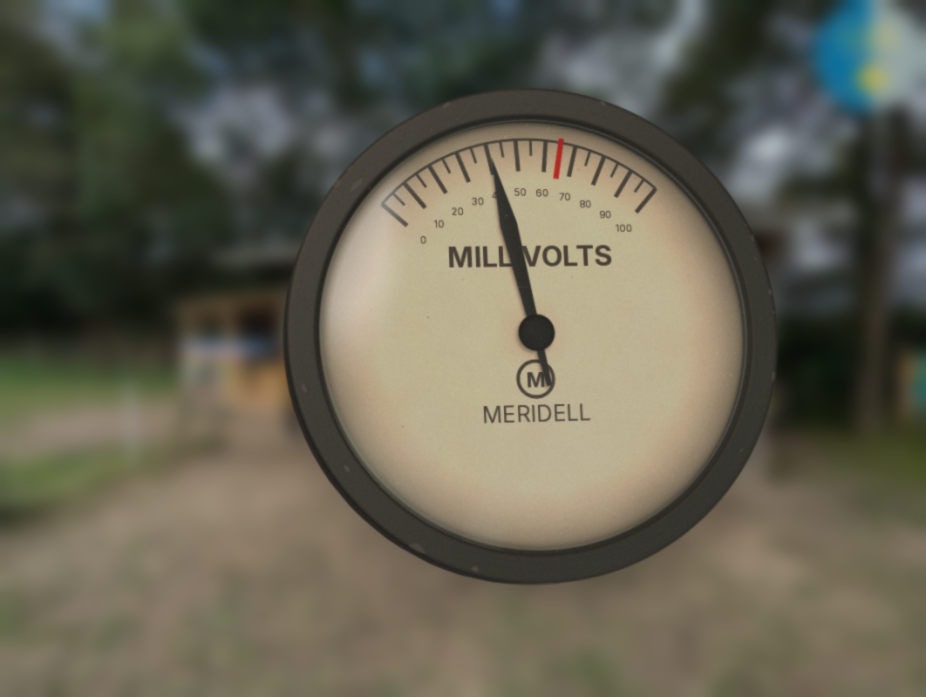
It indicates 40 mV
